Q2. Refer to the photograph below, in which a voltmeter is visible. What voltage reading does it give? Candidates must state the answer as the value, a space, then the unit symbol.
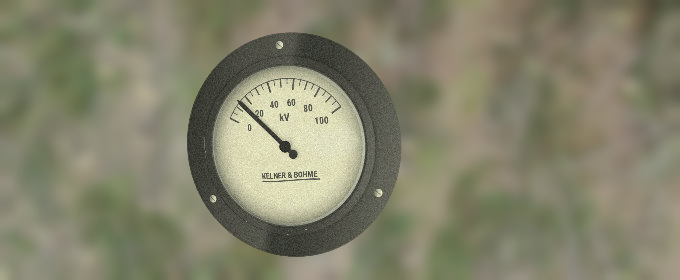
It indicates 15 kV
